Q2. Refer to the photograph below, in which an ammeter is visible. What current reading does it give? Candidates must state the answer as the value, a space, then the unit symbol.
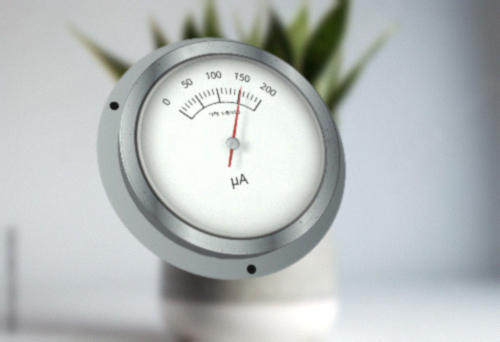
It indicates 150 µA
